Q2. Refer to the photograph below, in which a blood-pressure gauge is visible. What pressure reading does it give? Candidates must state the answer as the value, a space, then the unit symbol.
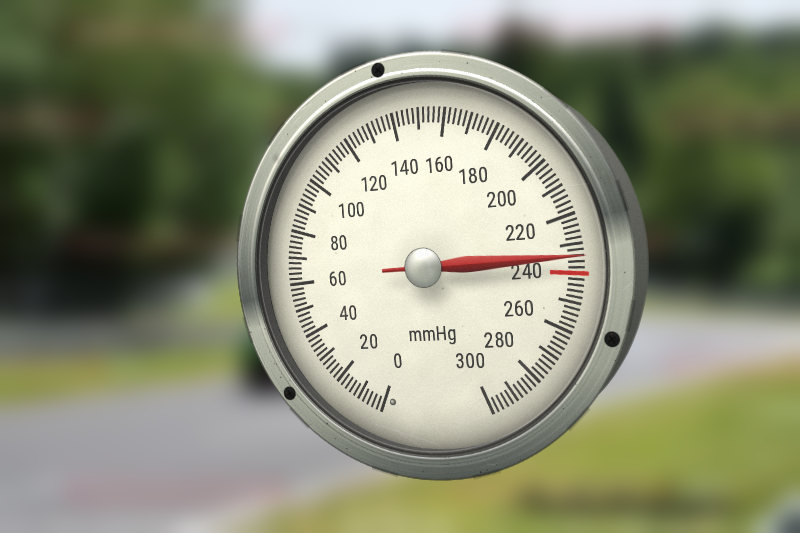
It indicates 234 mmHg
